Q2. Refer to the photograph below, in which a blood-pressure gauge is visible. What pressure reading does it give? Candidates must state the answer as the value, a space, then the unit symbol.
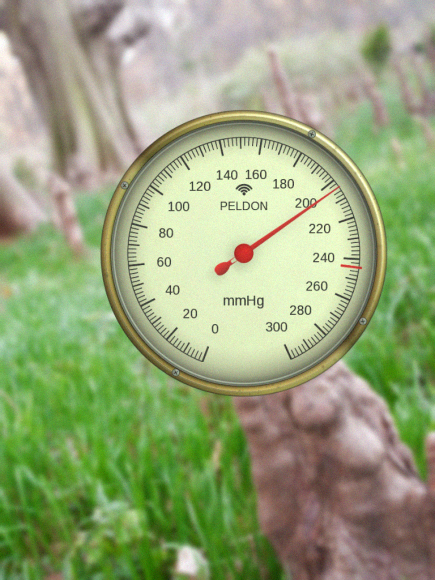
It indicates 204 mmHg
